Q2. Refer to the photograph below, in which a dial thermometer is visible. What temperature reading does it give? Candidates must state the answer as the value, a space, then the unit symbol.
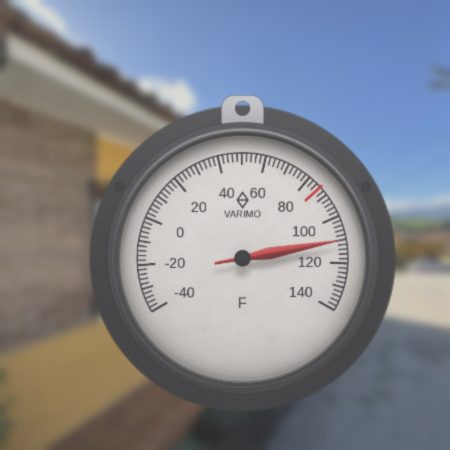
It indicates 110 °F
